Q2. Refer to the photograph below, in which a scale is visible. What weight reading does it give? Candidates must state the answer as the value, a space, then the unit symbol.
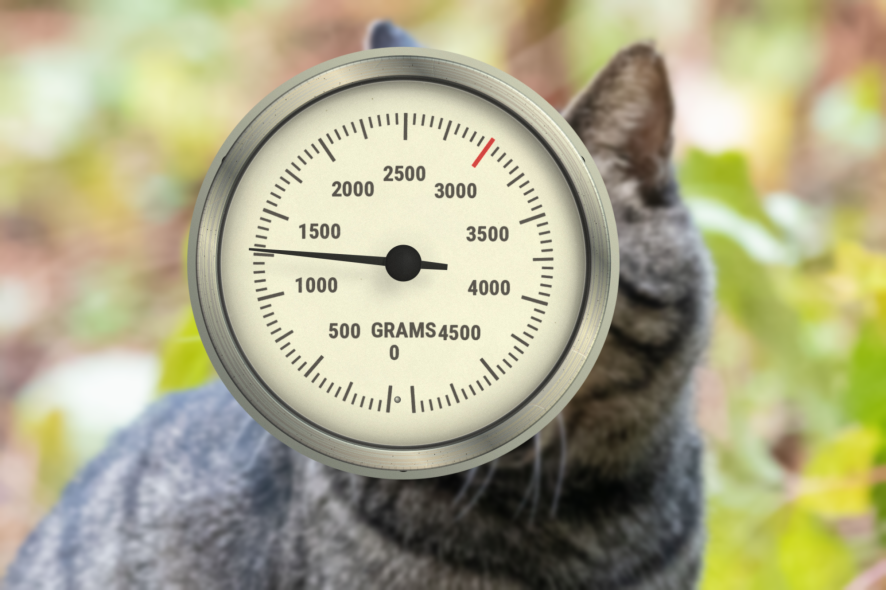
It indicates 1275 g
